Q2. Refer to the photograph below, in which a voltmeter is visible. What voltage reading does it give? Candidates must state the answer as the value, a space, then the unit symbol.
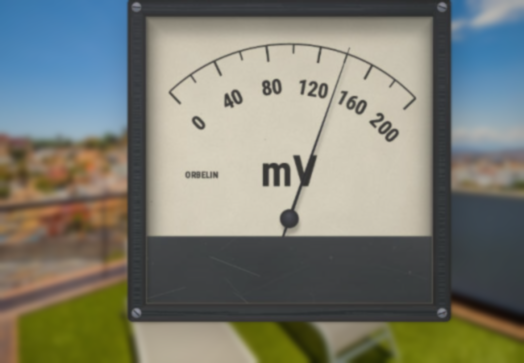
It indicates 140 mV
